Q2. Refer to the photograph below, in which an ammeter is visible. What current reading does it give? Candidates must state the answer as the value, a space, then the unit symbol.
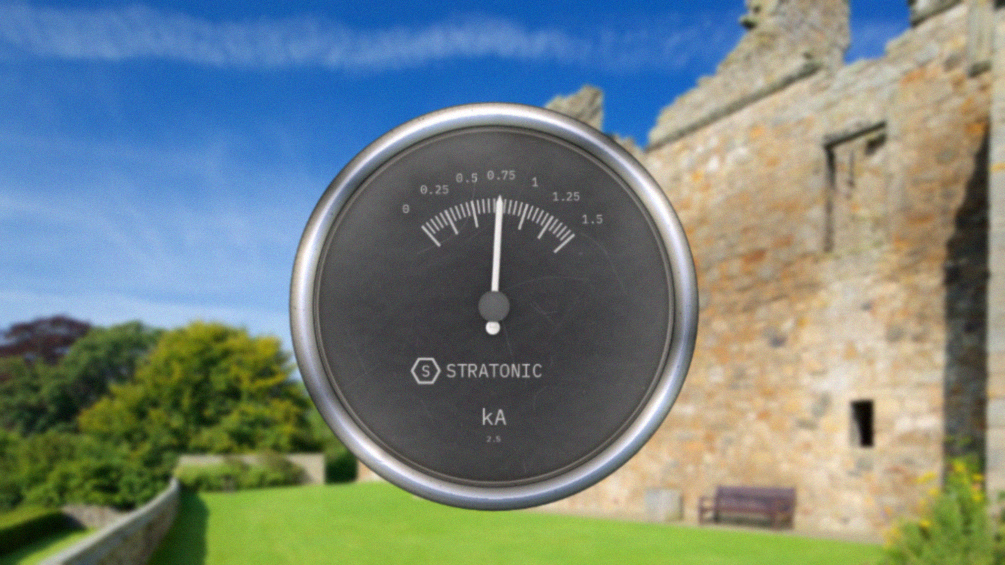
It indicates 0.75 kA
